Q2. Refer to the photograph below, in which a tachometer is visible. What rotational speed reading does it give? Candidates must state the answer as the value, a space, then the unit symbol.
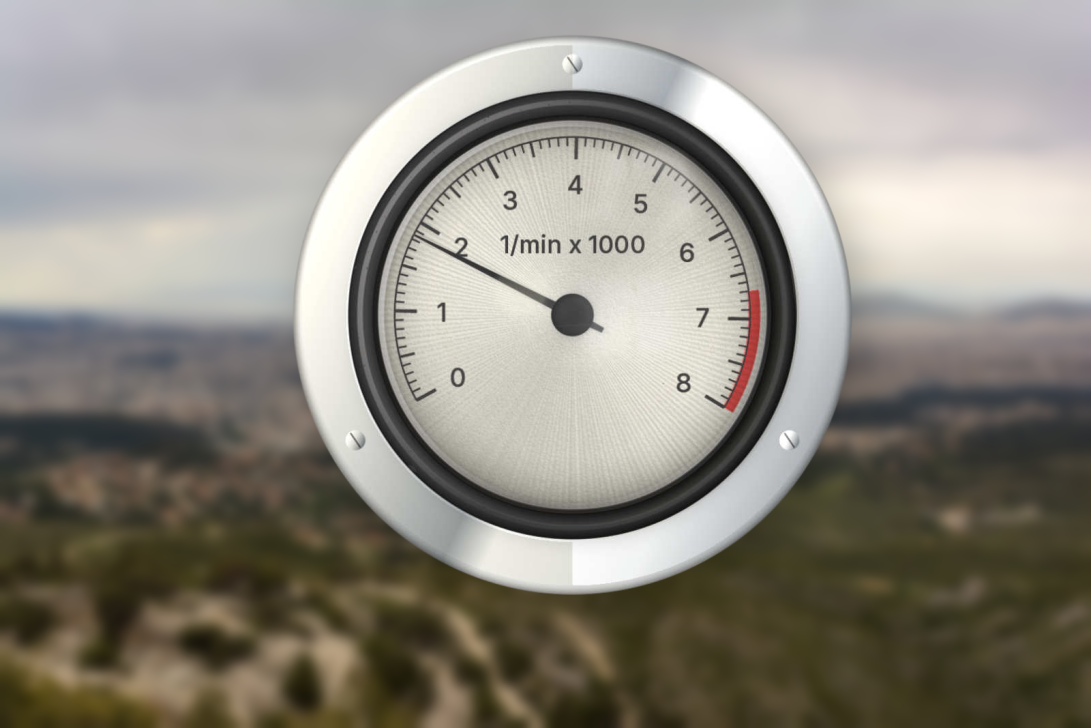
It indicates 1850 rpm
